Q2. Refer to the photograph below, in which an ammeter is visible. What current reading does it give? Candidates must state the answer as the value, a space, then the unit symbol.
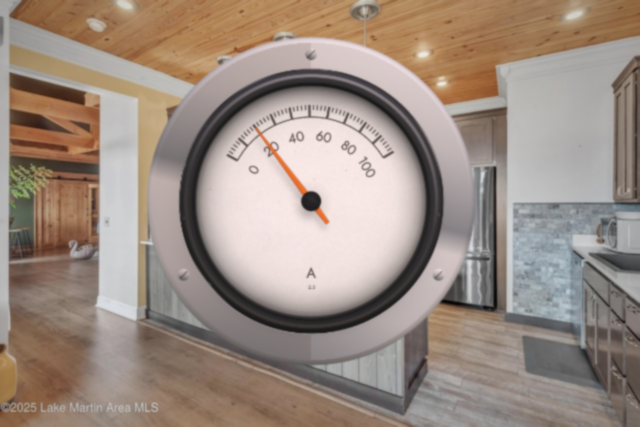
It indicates 20 A
